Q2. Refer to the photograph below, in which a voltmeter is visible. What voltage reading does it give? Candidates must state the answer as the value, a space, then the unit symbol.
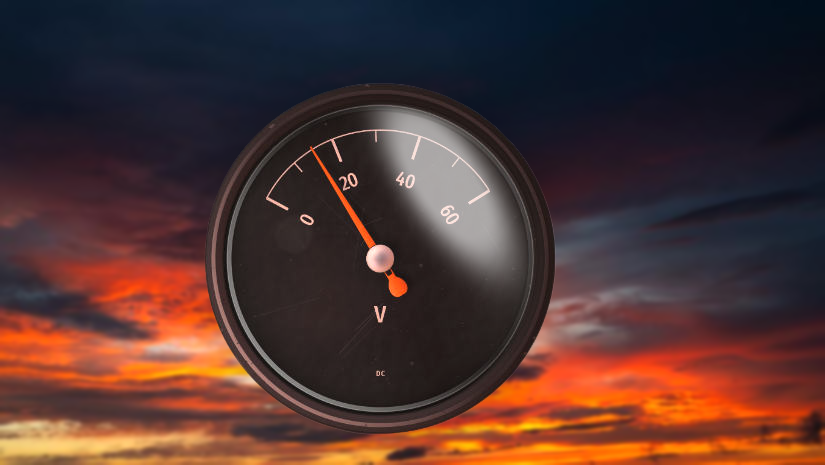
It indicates 15 V
